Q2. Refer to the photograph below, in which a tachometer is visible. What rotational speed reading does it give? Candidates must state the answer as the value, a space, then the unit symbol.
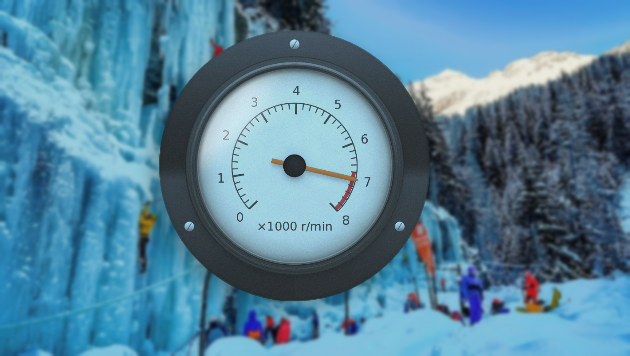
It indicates 7000 rpm
